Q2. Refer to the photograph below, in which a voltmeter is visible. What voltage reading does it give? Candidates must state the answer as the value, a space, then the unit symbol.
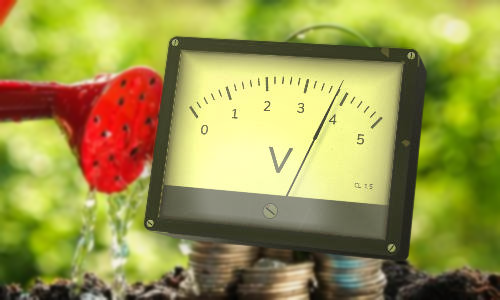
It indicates 3.8 V
